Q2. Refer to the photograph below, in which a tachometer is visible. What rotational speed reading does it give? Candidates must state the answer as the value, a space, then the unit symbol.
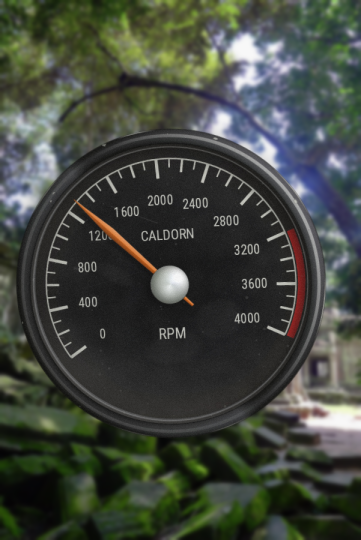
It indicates 1300 rpm
